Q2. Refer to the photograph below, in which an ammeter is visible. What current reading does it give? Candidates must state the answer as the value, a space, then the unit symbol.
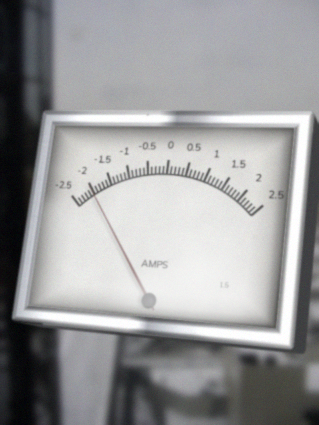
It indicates -2 A
